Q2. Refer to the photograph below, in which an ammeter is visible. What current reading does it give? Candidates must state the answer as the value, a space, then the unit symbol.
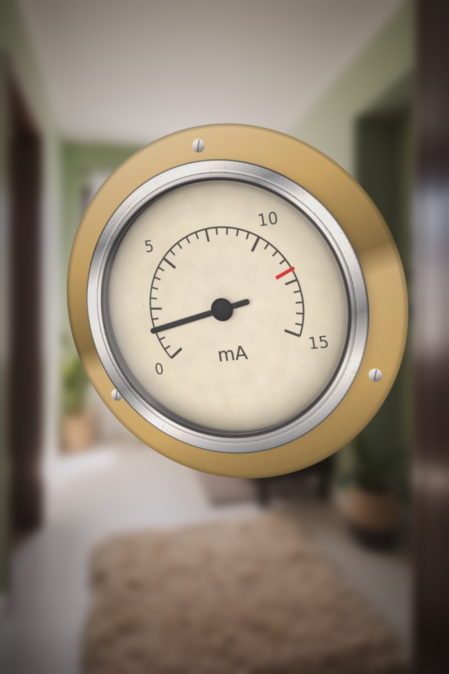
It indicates 1.5 mA
